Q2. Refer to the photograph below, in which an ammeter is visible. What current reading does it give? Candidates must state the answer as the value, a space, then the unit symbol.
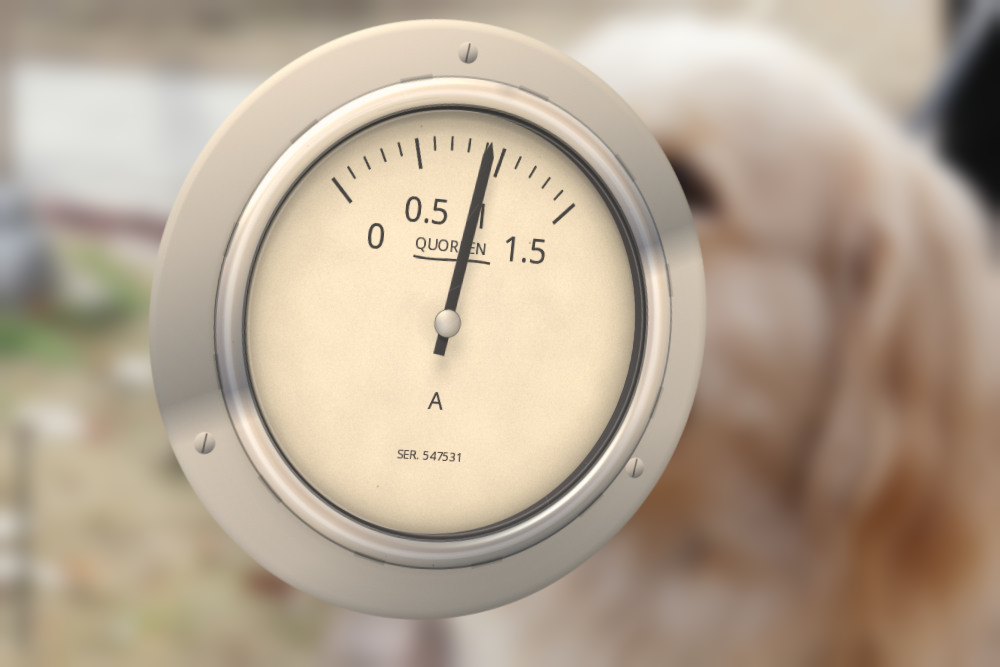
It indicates 0.9 A
